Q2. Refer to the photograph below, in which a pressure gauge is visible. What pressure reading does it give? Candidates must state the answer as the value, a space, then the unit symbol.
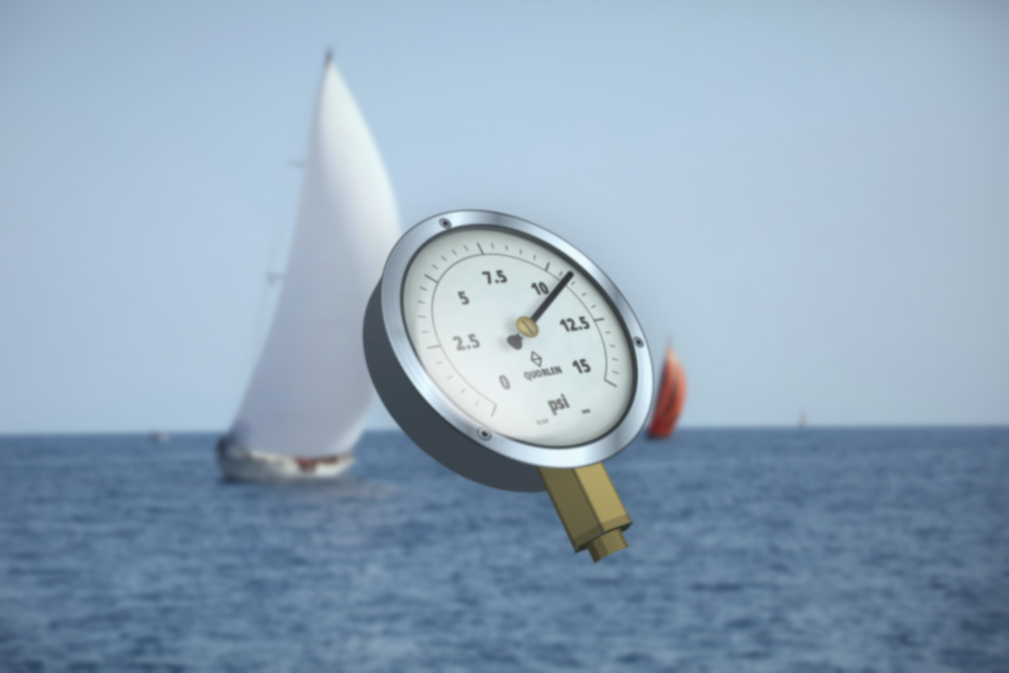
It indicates 10.75 psi
